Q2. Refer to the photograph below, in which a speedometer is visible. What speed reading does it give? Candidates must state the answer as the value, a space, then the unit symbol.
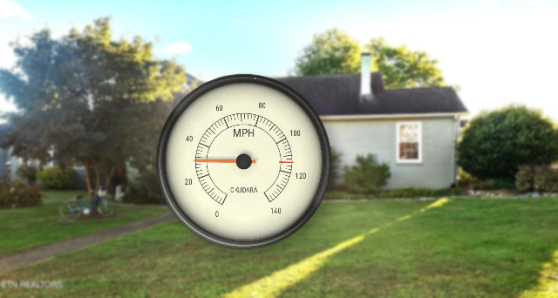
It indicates 30 mph
